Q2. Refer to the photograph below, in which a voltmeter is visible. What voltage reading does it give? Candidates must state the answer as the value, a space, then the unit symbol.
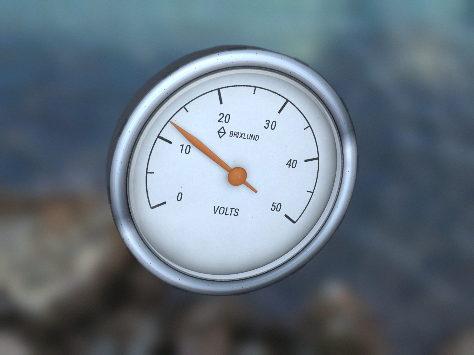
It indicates 12.5 V
